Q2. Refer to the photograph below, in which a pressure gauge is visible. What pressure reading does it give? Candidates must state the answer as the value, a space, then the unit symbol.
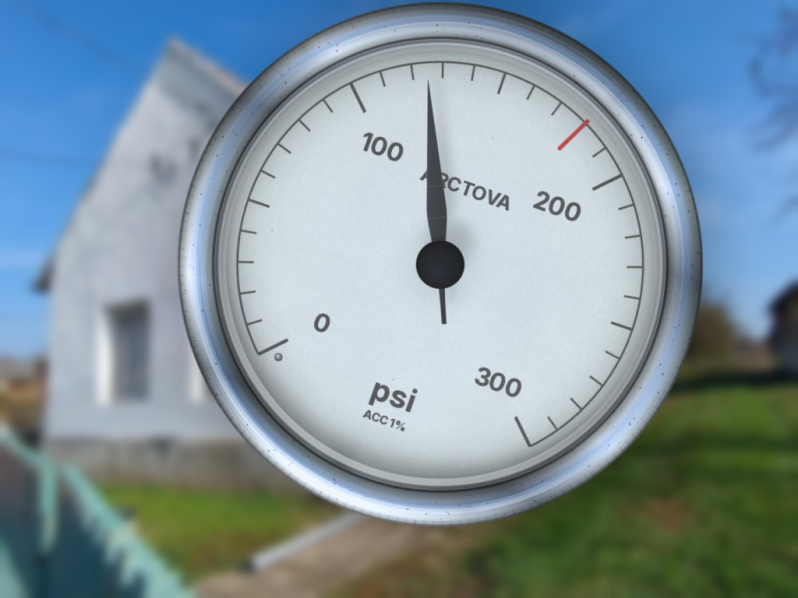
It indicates 125 psi
